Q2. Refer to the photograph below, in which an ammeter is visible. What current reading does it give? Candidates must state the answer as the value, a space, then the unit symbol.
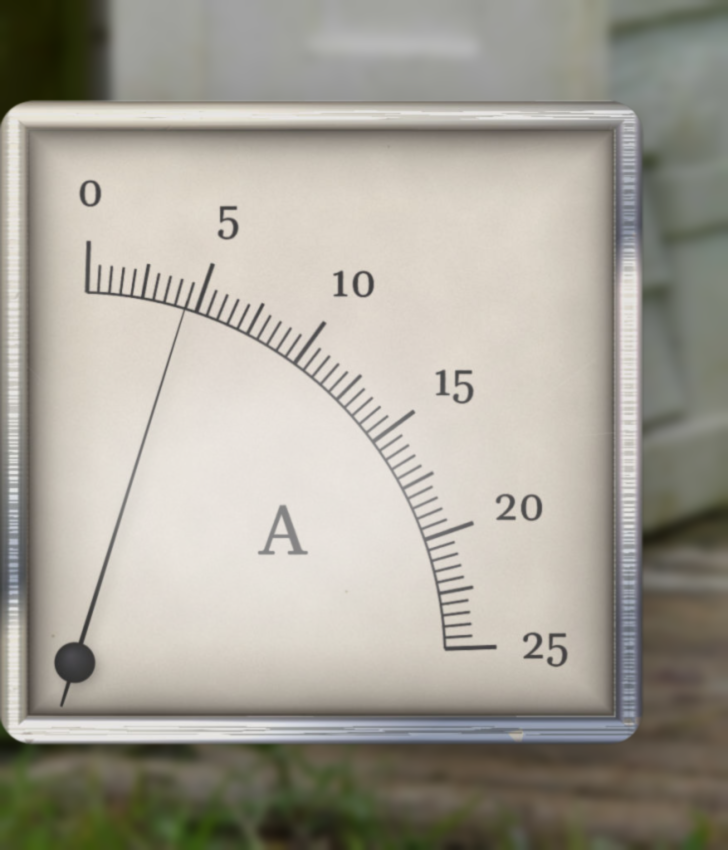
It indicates 4.5 A
